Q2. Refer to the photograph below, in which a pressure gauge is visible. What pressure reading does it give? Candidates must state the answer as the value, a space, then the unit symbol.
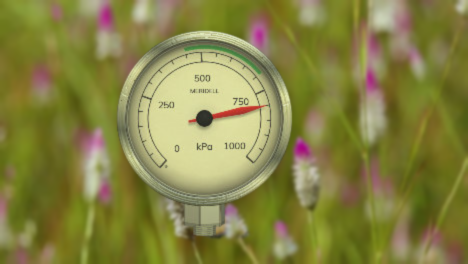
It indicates 800 kPa
